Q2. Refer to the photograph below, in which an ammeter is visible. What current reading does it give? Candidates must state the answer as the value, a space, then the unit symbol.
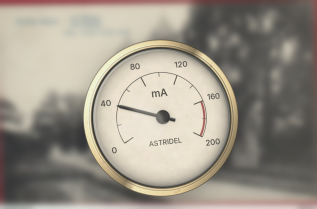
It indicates 40 mA
